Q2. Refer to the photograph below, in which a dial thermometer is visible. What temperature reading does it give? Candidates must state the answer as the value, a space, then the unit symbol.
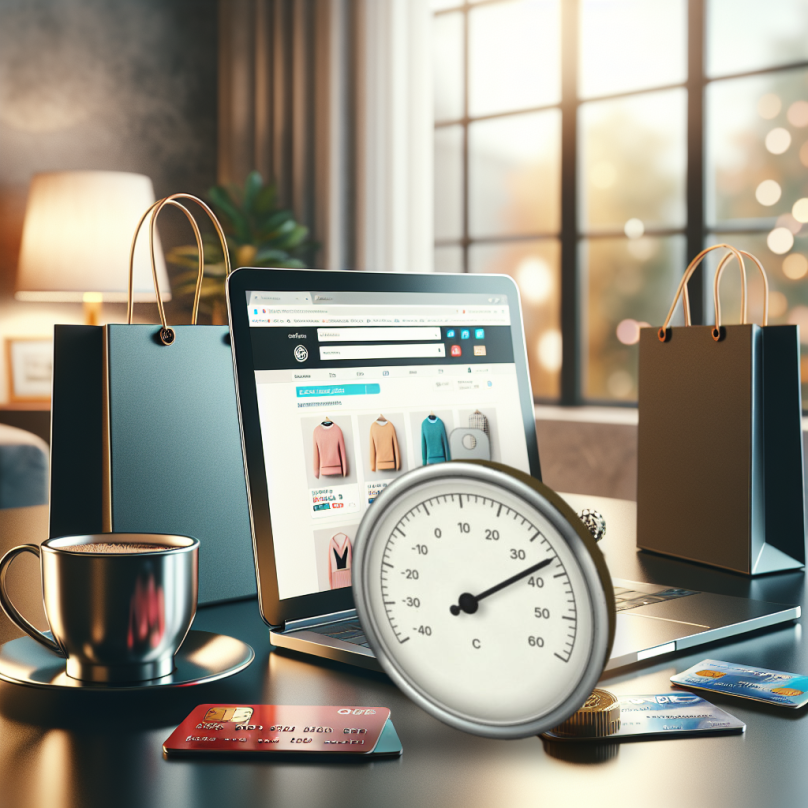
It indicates 36 °C
